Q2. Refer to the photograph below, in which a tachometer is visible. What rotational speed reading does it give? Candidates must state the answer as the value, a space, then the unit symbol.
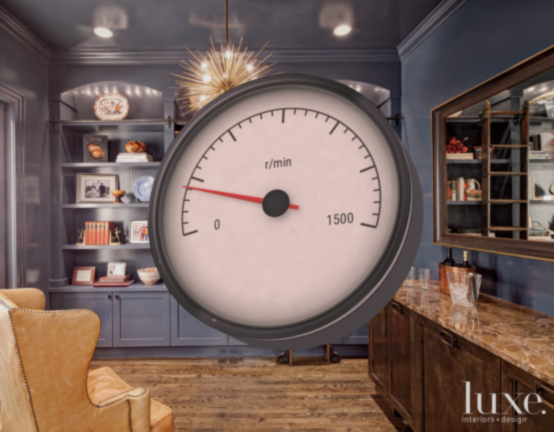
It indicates 200 rpm
